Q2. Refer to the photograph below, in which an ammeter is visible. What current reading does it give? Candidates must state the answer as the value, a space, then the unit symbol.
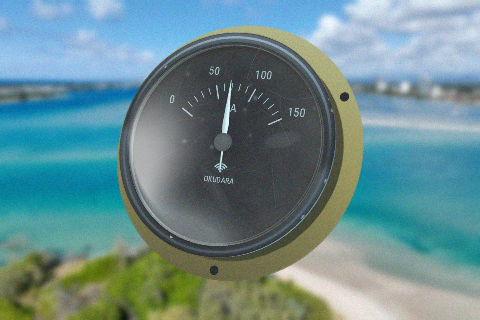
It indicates 70 µA
